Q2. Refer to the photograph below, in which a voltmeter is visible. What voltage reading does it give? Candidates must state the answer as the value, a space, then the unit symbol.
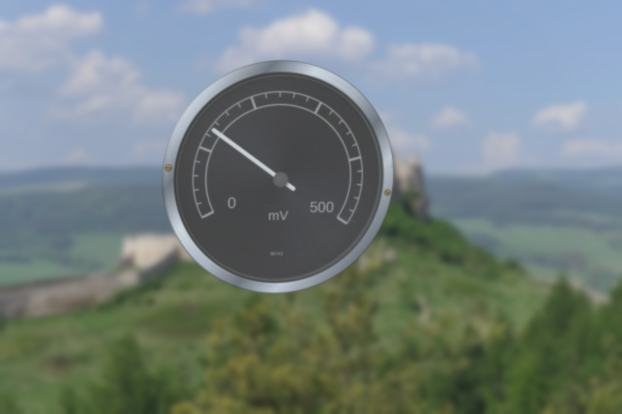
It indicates 130 mV
